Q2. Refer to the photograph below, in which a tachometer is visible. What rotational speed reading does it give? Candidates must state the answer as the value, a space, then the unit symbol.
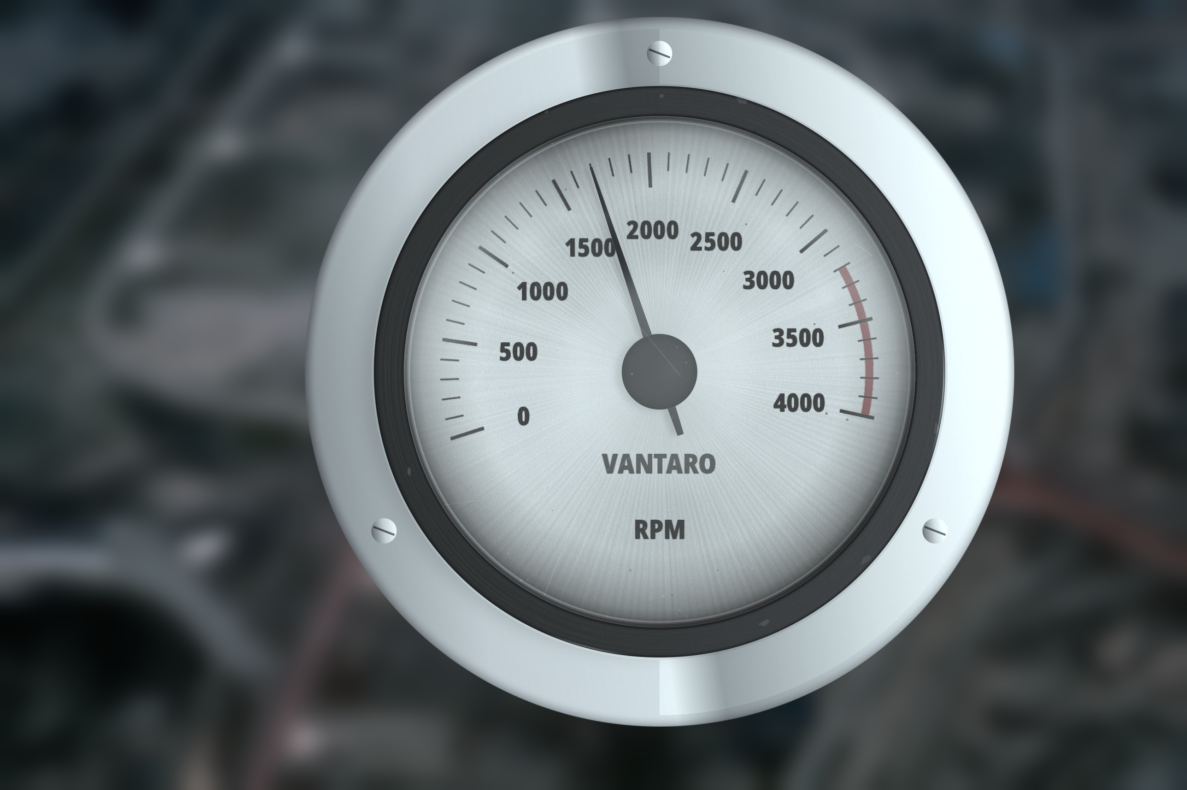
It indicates 1700 rpm
